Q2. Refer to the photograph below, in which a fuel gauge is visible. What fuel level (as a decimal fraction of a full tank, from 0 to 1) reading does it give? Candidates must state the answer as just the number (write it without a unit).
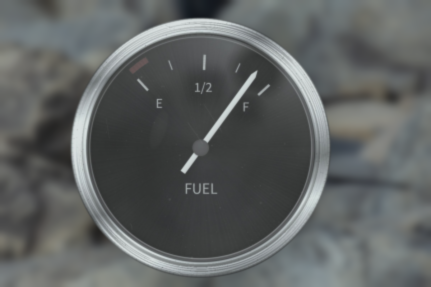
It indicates 0.875
